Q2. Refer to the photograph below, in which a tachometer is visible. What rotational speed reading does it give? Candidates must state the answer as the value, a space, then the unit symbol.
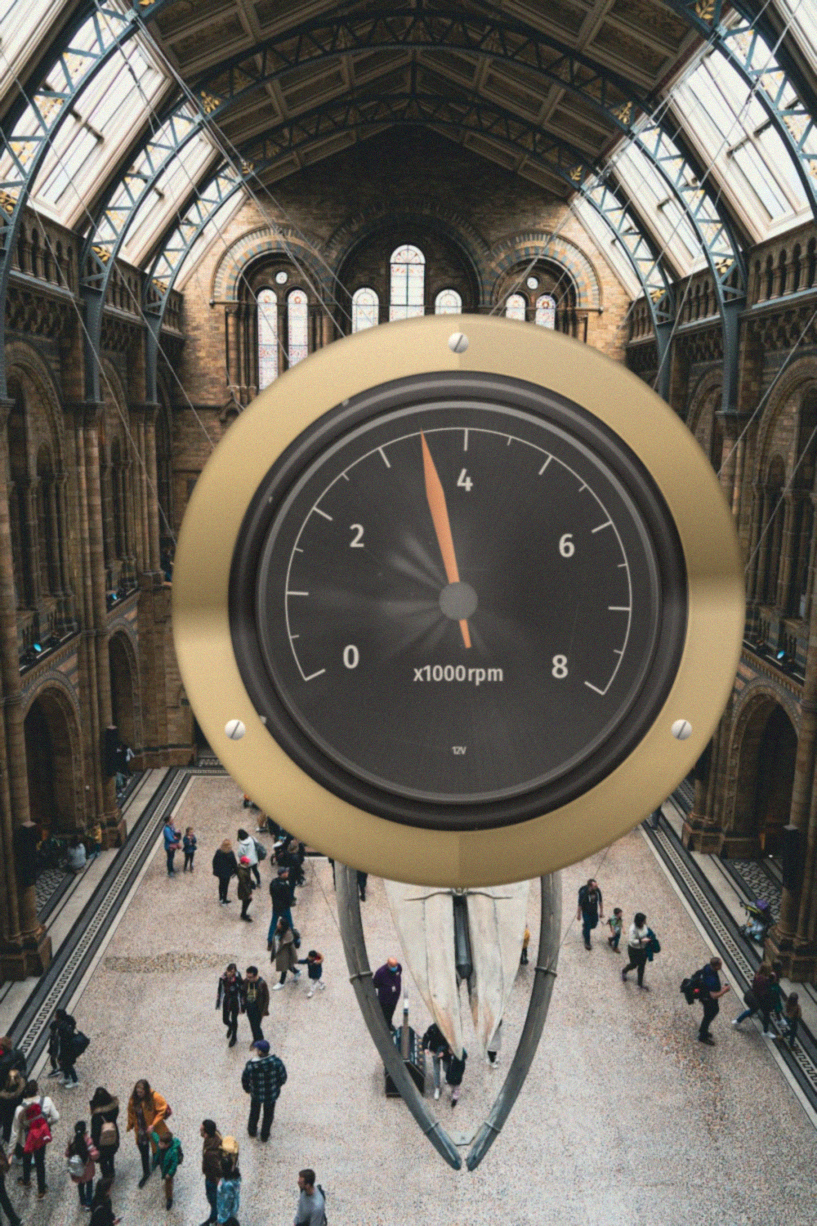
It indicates 3500 rpm
